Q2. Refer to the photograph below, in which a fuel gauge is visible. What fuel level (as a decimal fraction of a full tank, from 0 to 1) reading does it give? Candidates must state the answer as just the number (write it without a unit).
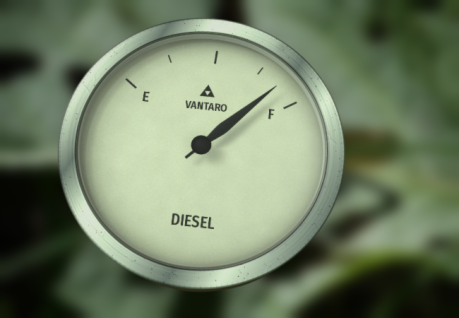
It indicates 0.875
